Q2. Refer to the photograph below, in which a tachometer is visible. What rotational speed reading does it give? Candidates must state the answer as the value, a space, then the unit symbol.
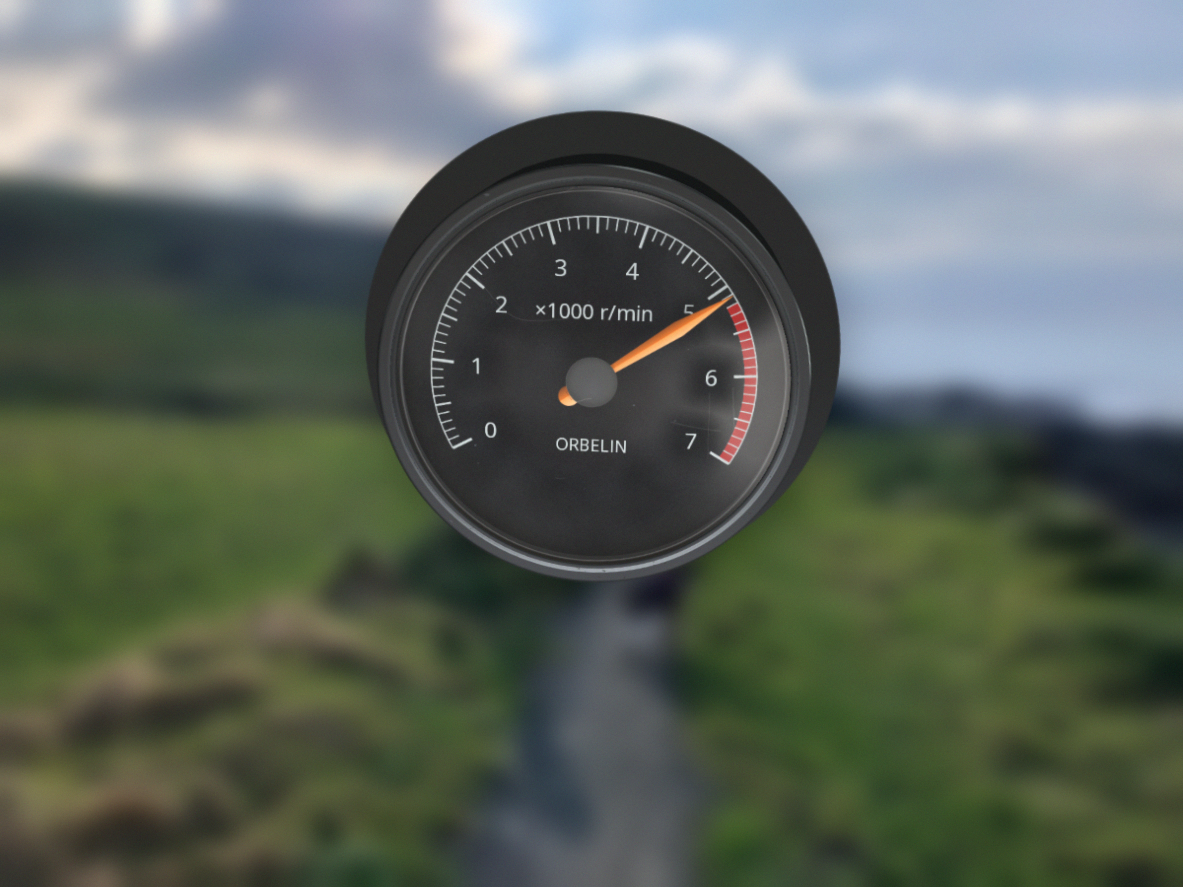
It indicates 5100 rpm
